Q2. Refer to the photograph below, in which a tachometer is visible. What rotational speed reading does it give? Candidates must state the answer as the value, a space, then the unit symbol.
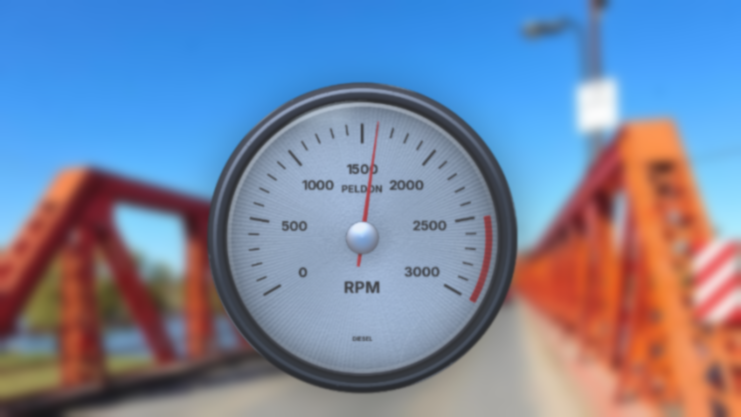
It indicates 1600 rpm
